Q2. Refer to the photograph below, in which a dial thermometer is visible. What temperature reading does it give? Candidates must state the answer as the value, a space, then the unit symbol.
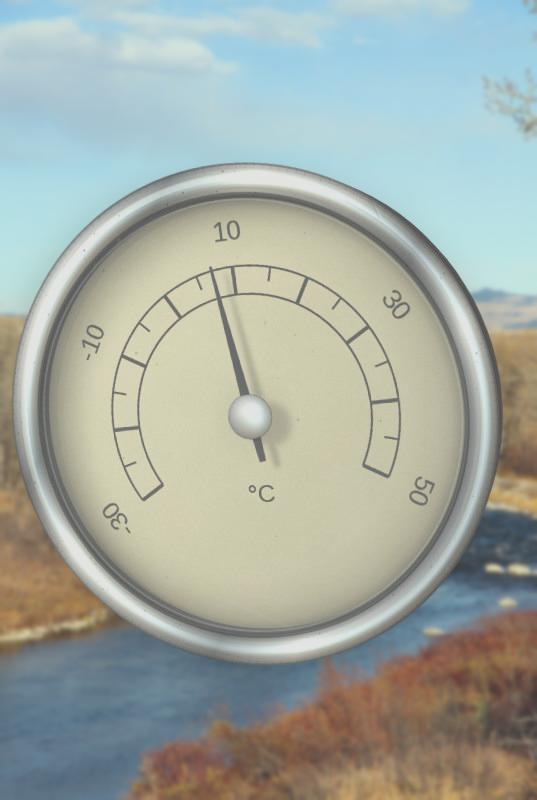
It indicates 7.5 °C
